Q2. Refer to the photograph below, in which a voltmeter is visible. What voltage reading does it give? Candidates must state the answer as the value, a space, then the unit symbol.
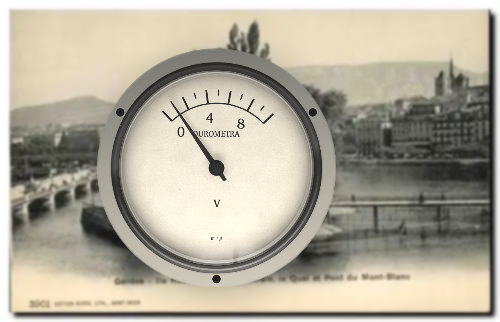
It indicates 1 V
